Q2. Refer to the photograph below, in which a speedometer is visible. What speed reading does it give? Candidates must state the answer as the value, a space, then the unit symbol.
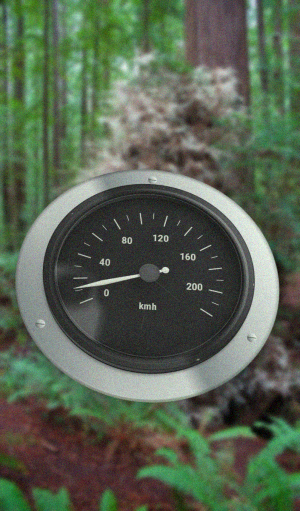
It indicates 10 km/h
